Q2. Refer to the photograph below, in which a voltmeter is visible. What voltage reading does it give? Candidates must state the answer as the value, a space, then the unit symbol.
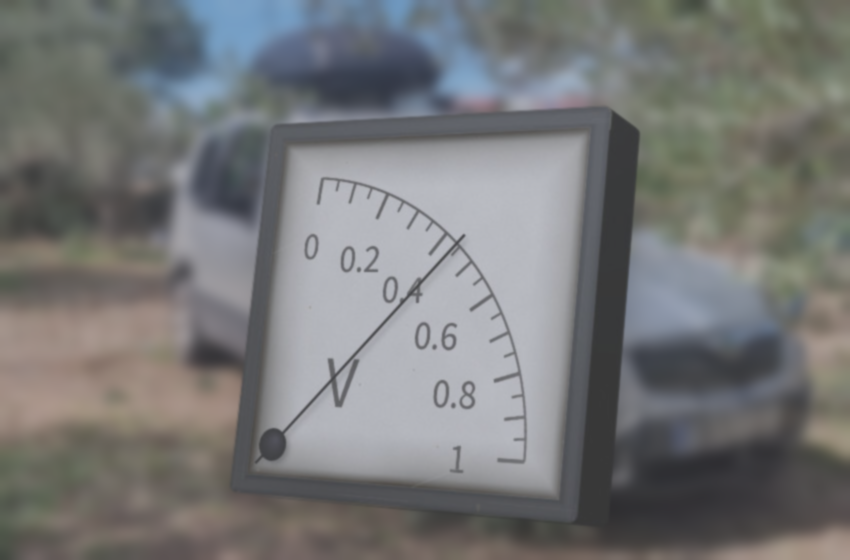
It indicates 0.45 V
